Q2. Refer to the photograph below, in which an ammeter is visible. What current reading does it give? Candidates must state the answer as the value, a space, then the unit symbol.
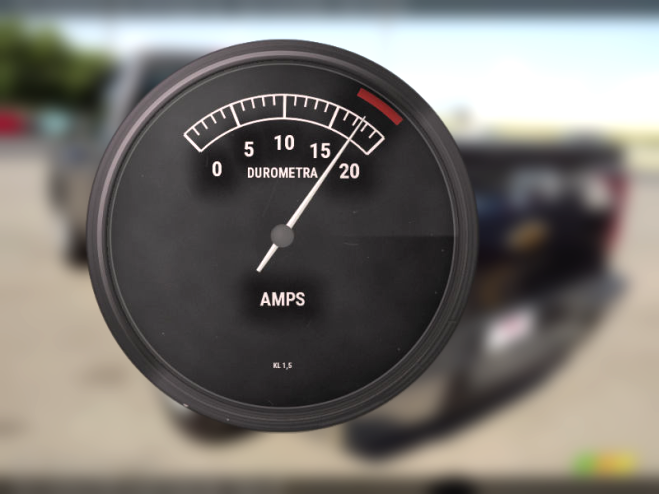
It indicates 17.5 A
